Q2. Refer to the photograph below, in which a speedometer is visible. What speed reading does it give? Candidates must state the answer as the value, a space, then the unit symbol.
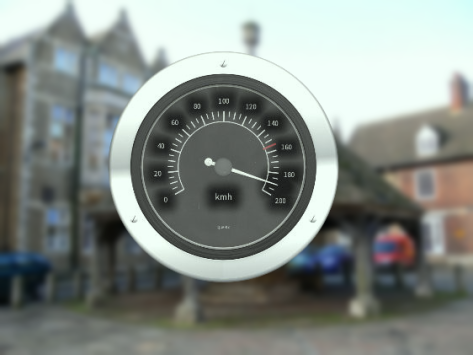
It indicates 190 km/h
